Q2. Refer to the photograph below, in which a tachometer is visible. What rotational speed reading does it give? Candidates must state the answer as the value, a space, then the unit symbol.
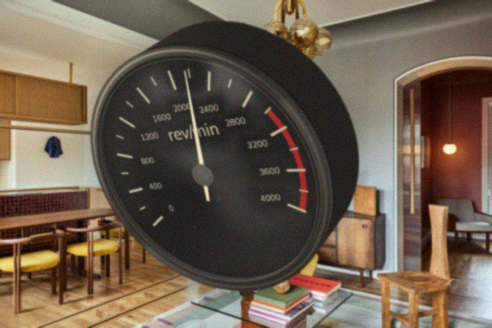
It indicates 2200 rpm
